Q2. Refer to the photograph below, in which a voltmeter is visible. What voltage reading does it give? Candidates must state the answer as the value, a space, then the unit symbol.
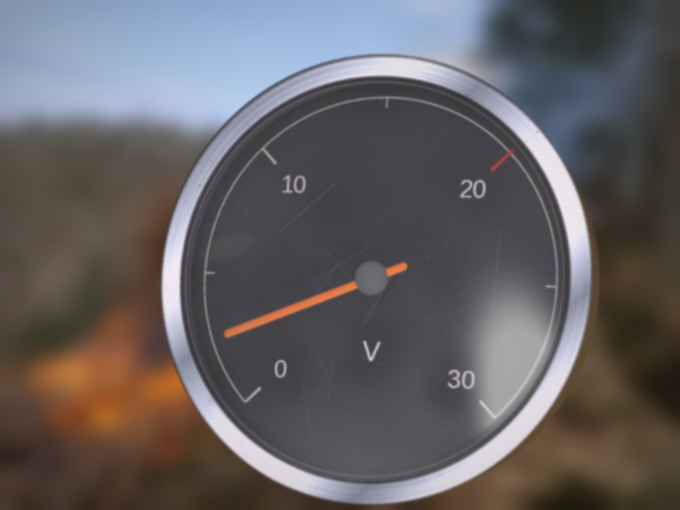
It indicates 2.5 V
